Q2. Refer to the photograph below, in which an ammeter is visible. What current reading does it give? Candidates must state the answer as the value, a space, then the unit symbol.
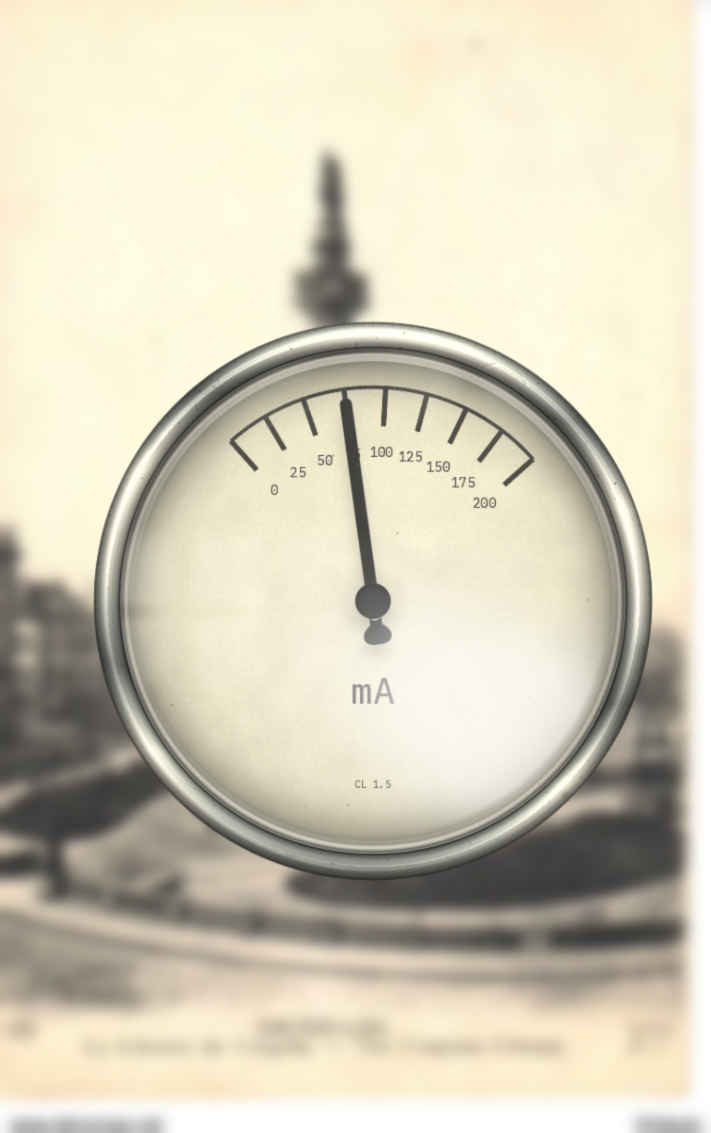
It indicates 75 mA
